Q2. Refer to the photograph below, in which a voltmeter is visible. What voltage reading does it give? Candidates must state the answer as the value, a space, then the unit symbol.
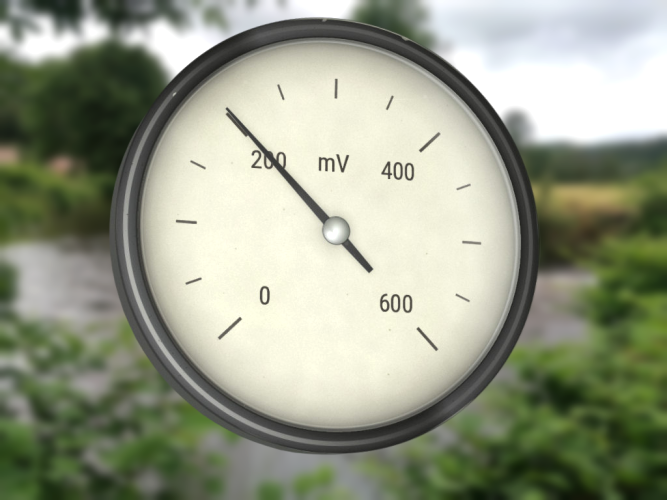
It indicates 200 mV
